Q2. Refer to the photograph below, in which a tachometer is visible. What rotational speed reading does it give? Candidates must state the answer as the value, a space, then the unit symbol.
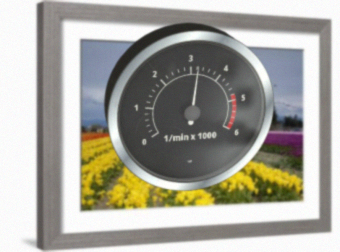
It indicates 3200 rpm
